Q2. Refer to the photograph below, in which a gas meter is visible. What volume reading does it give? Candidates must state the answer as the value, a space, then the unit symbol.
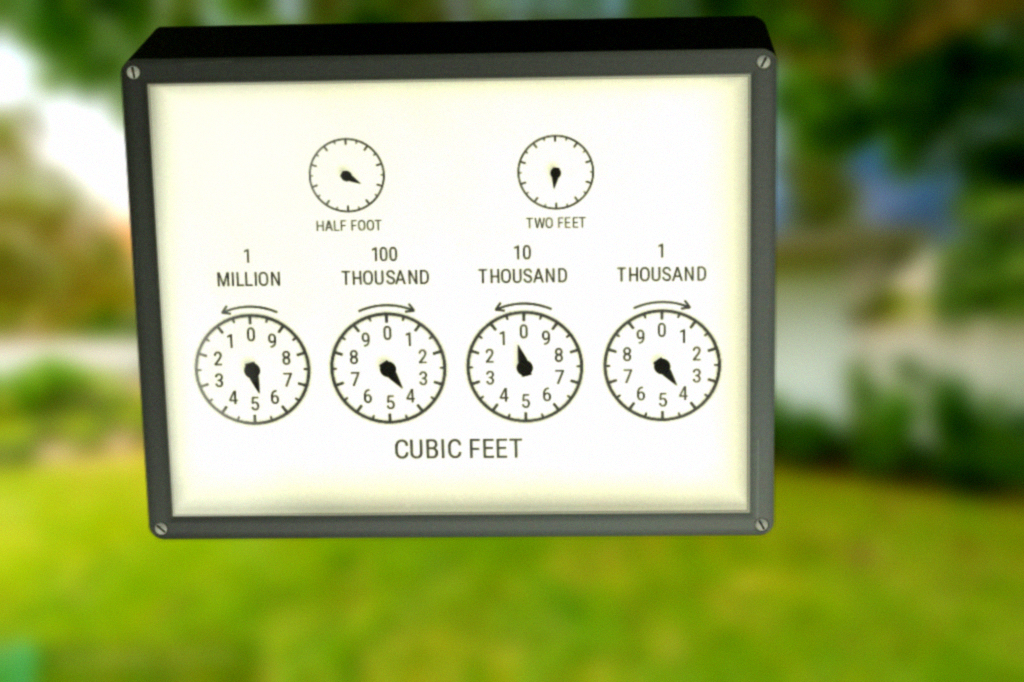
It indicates 540400 ft³
